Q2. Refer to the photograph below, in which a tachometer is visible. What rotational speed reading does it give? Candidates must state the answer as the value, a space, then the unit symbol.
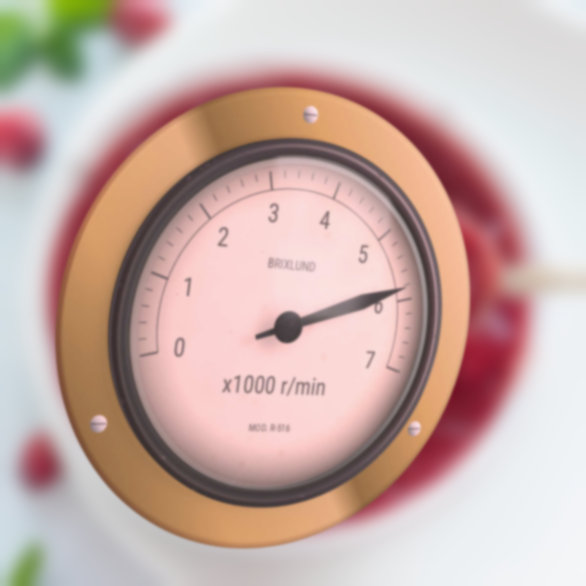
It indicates 5800 rpm
